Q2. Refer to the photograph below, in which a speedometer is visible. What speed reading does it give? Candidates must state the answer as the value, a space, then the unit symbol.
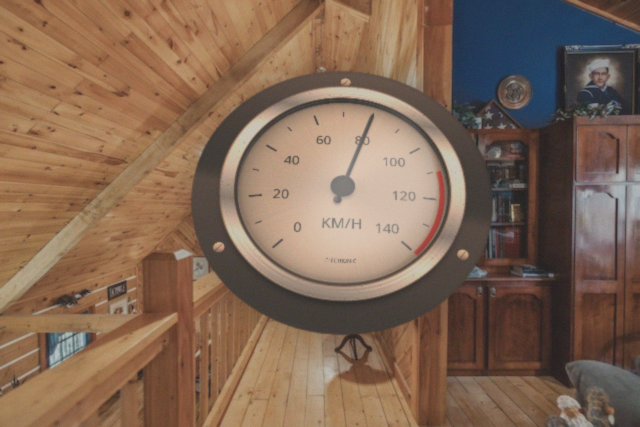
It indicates 80 km/h
